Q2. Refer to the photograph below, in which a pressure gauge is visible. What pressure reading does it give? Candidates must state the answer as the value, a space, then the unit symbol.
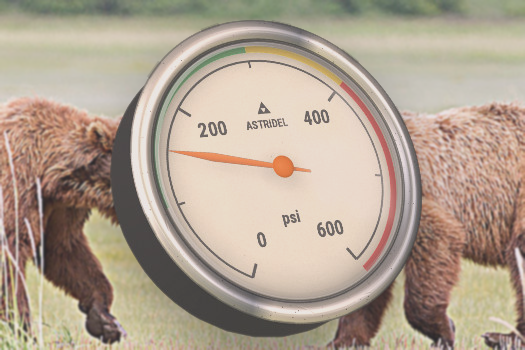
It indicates 150 psi
